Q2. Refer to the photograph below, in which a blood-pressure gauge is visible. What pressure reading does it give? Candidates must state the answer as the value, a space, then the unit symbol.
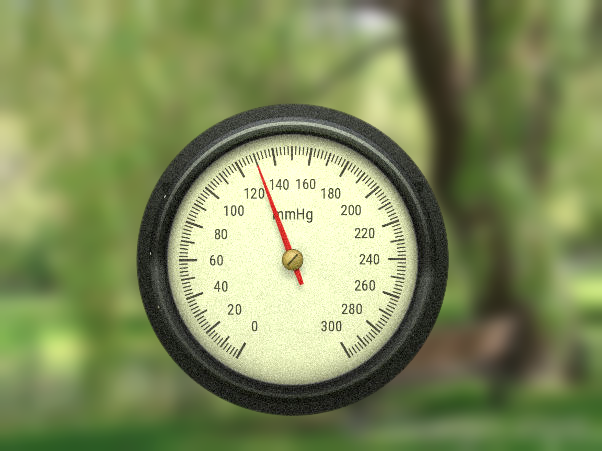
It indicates 130 mmHg
